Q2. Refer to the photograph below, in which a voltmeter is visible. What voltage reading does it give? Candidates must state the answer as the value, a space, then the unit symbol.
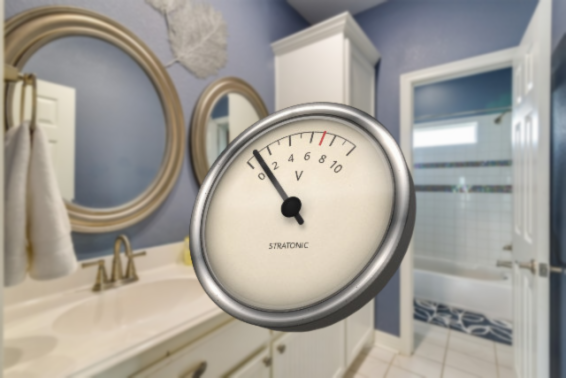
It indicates 1 V
